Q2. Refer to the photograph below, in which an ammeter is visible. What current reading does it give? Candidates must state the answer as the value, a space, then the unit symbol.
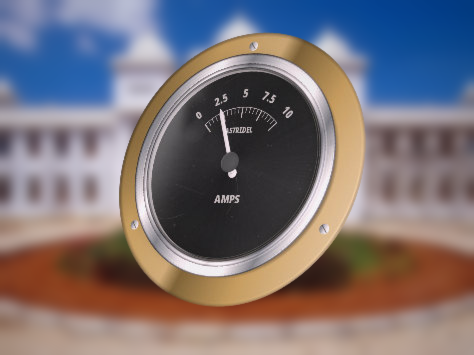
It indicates 2.5 A
